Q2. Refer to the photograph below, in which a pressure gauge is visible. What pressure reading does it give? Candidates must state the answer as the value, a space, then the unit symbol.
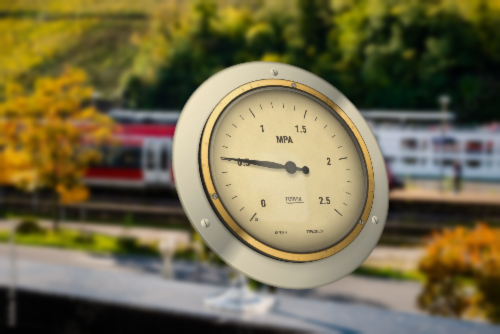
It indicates 0.5 MPa
